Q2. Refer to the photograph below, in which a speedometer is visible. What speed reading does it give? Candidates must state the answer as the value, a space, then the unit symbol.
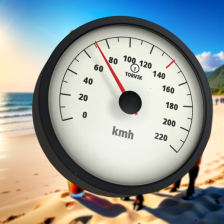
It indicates 70 km/h
